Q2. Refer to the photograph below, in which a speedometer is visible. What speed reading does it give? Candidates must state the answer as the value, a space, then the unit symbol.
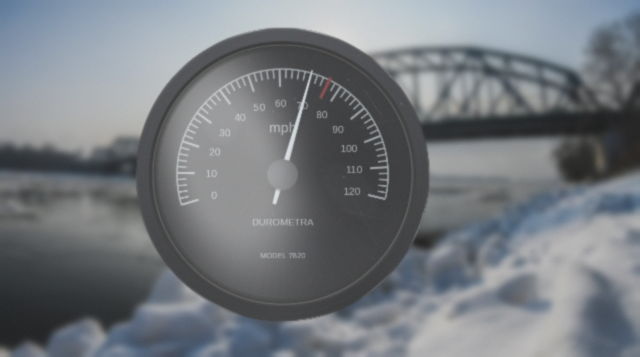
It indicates 70 mph
